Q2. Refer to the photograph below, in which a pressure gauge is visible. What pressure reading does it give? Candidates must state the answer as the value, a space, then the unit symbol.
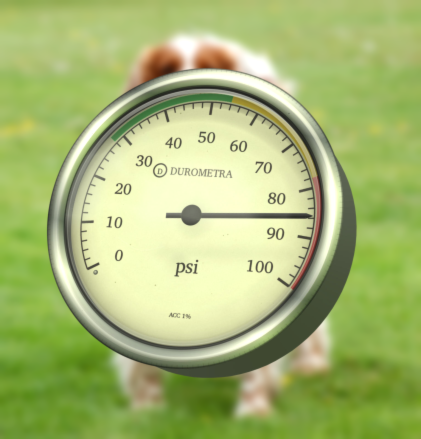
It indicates 86 psi
